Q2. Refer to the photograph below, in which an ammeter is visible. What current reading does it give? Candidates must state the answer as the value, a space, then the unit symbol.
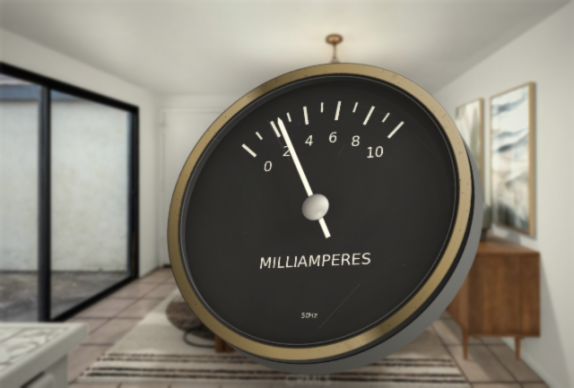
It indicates 2.5 mA
